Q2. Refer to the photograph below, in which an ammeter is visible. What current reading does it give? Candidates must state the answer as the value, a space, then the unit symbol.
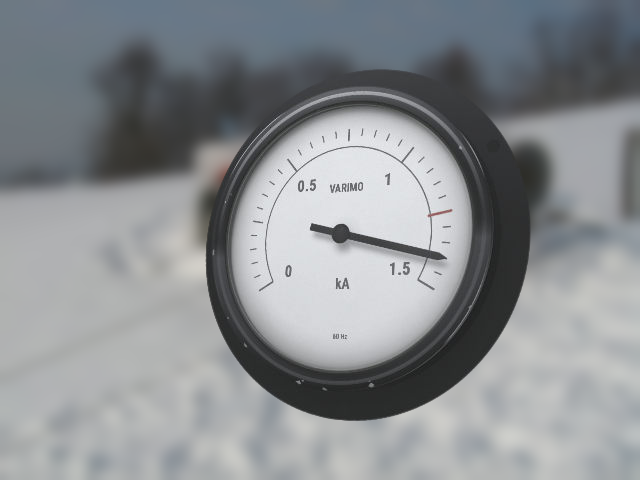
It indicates 1.4 kA
